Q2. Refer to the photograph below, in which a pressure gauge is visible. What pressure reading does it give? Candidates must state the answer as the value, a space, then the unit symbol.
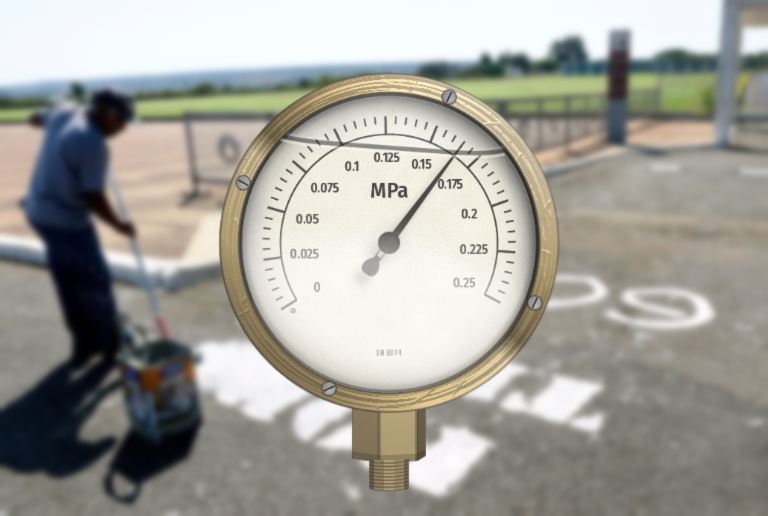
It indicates 0.165 MPa
